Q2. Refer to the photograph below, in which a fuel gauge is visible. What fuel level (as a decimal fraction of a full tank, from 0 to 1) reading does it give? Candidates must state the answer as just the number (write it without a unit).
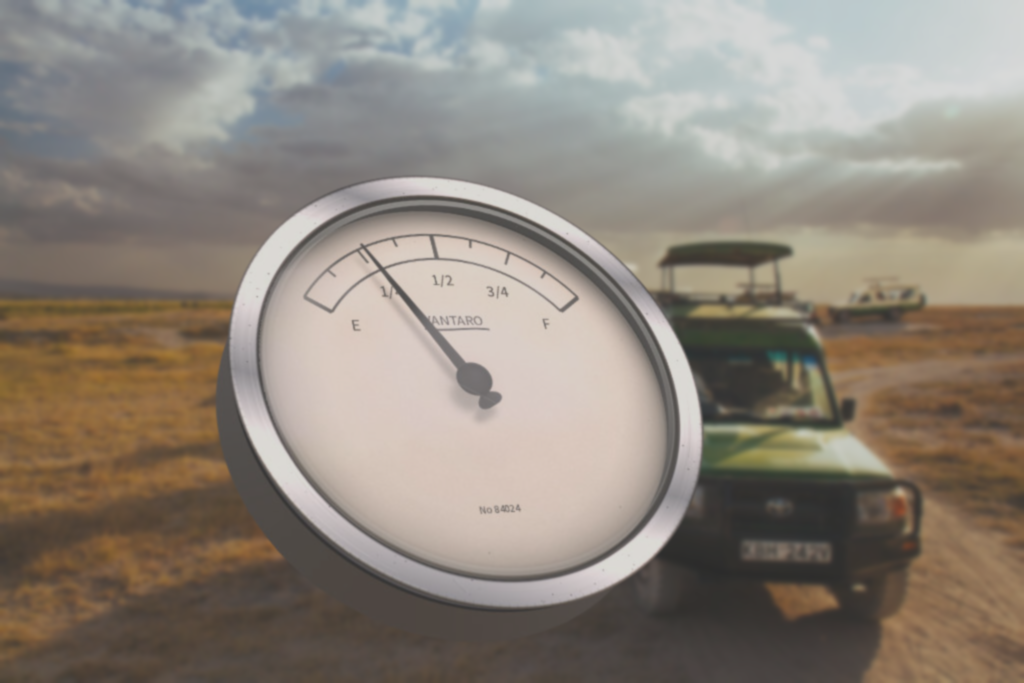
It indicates 0.25
